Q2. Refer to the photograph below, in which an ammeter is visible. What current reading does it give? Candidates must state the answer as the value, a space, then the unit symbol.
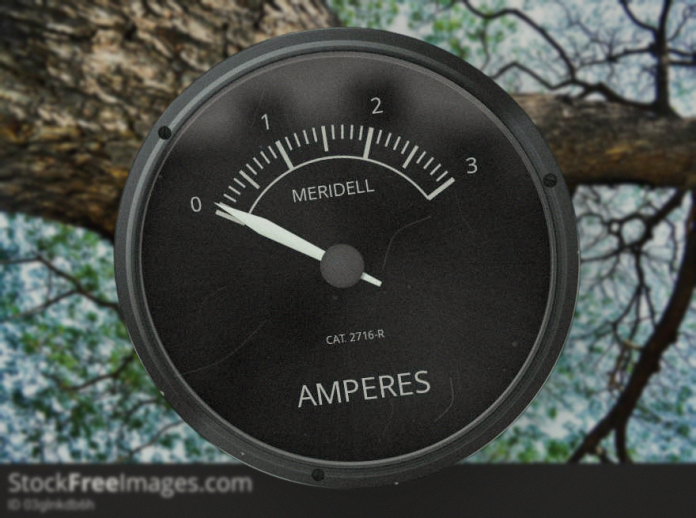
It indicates 0.1 A
